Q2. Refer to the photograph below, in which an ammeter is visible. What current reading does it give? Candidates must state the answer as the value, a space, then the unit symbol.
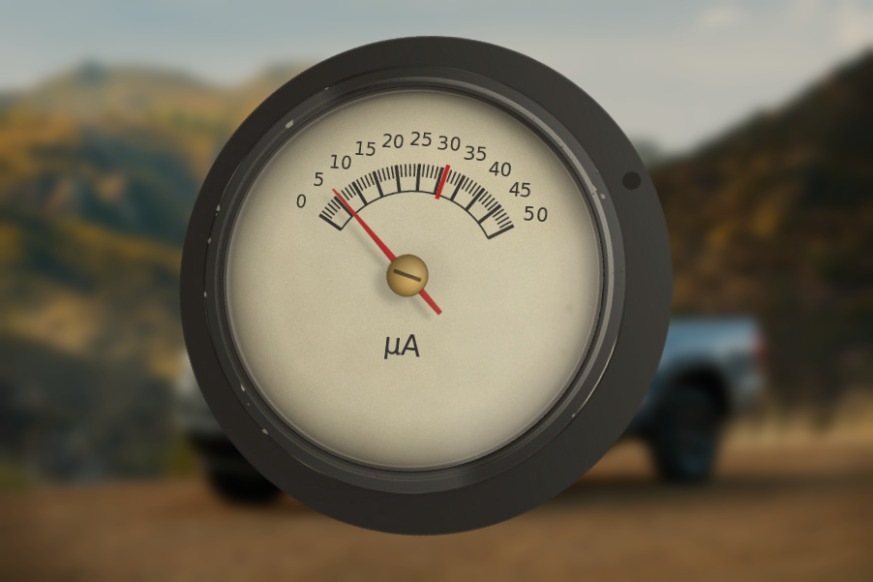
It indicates 6 µA
